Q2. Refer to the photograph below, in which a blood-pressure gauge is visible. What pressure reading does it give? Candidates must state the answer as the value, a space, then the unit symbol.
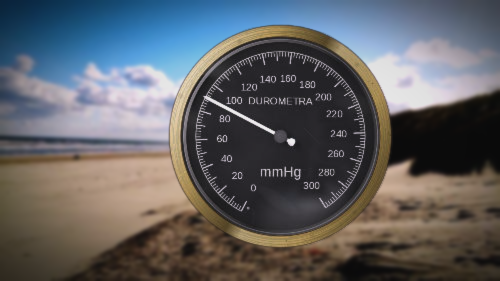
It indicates 90 mmHg
